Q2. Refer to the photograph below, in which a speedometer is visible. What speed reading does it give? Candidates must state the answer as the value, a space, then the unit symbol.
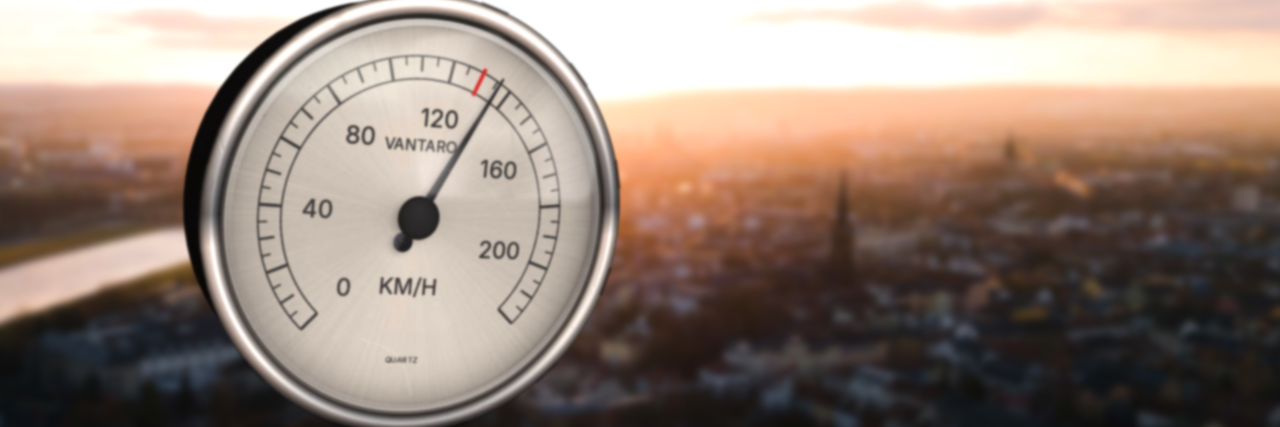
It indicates 135 km/h
